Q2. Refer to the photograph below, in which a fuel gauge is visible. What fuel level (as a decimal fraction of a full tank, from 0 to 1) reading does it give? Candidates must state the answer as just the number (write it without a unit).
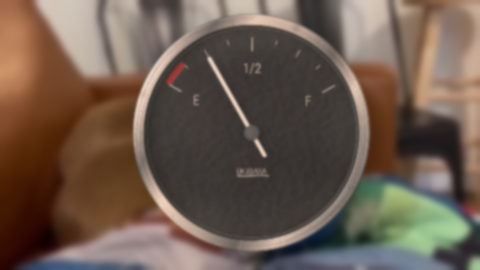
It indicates 0.25
